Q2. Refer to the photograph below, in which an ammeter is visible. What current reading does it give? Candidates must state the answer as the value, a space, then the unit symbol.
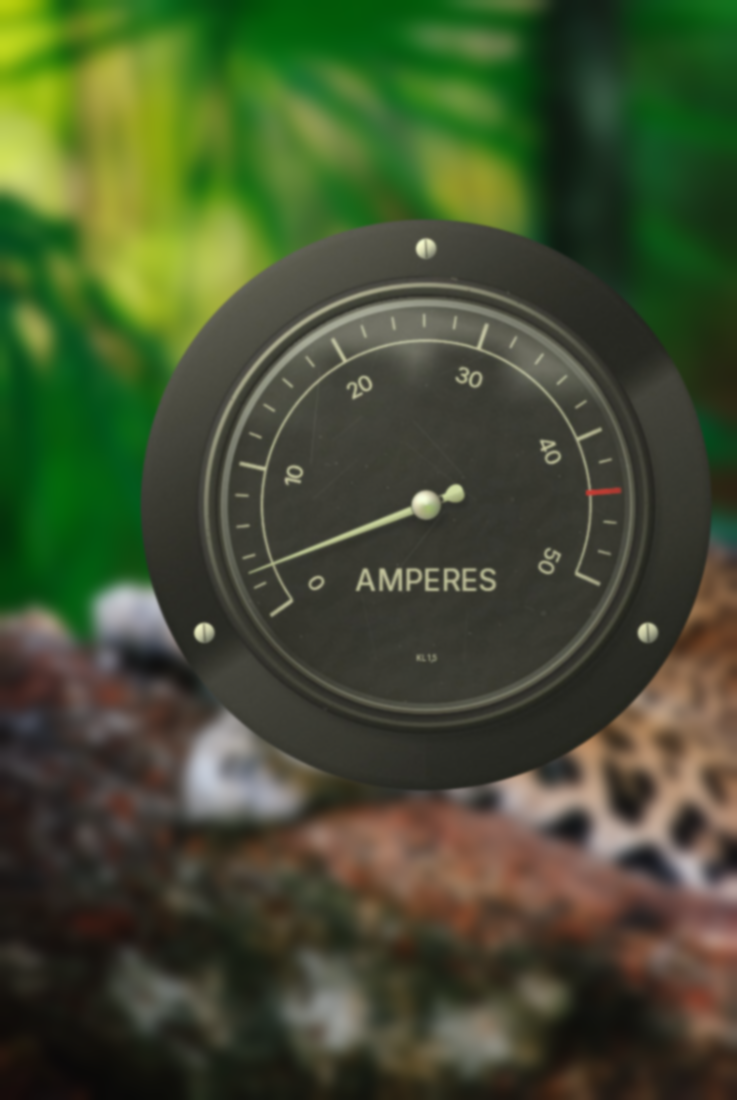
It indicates 3 A
